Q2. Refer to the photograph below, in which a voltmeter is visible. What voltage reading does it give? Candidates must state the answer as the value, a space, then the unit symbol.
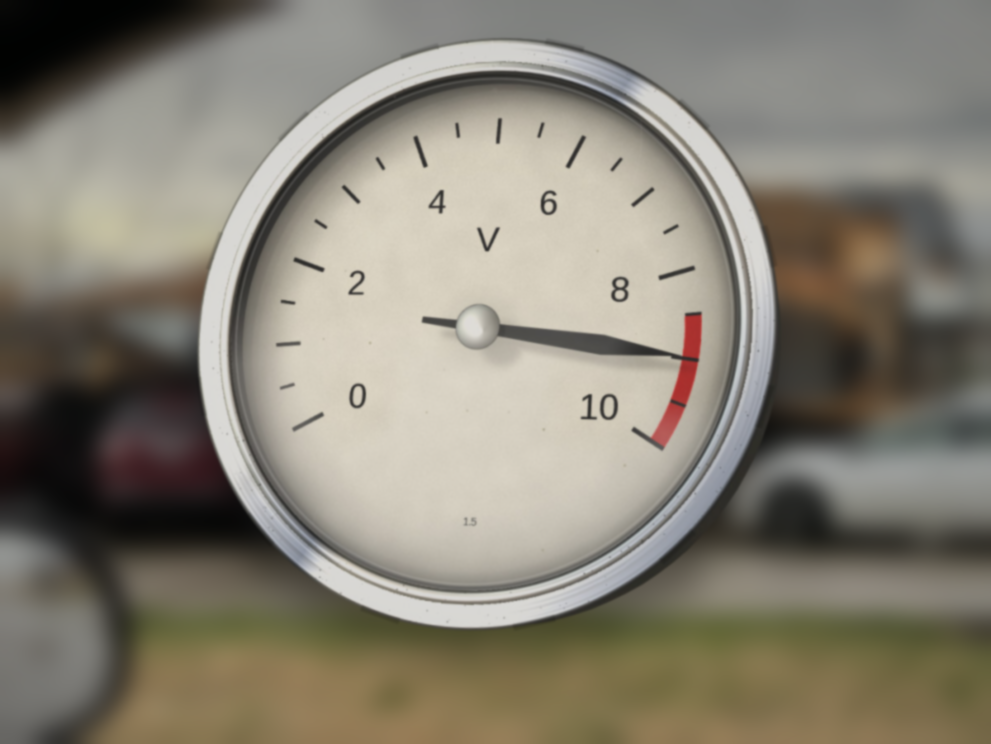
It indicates 9 V
